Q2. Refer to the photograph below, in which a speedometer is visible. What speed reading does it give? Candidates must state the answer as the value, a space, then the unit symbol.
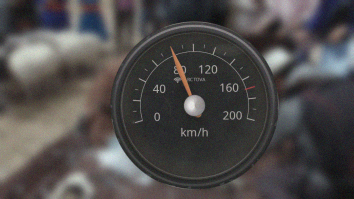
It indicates 80 km/h
